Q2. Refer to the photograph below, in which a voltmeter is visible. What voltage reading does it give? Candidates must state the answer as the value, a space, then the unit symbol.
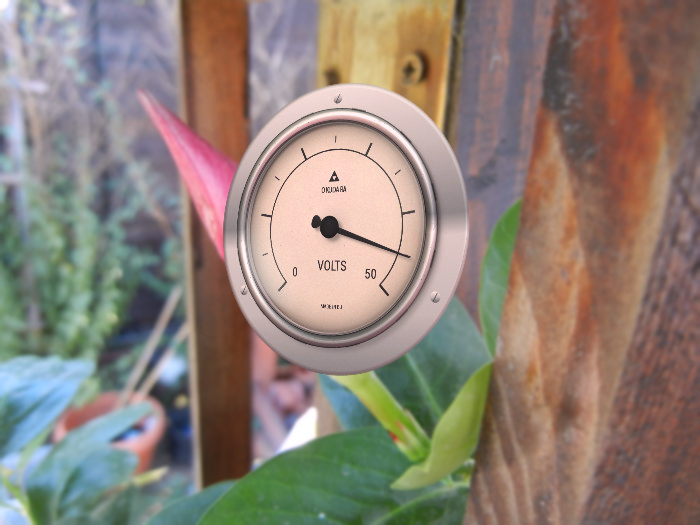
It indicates 45 V
